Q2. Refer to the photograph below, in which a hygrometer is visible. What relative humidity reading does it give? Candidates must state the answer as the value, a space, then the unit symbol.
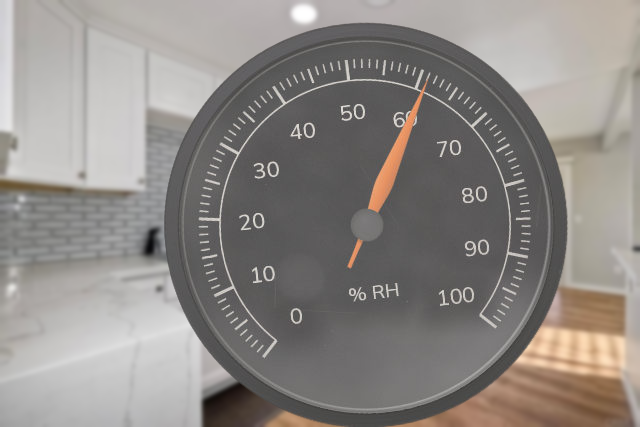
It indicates 61 %
